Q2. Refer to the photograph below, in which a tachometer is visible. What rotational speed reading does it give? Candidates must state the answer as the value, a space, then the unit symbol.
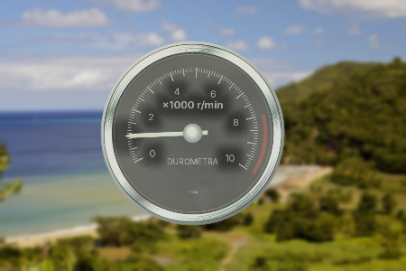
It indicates 1000 rpm
